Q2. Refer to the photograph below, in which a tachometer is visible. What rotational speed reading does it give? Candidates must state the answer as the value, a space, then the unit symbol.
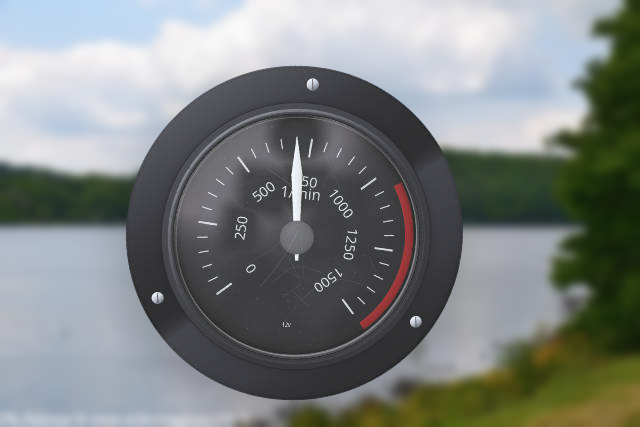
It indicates 700 rpm
